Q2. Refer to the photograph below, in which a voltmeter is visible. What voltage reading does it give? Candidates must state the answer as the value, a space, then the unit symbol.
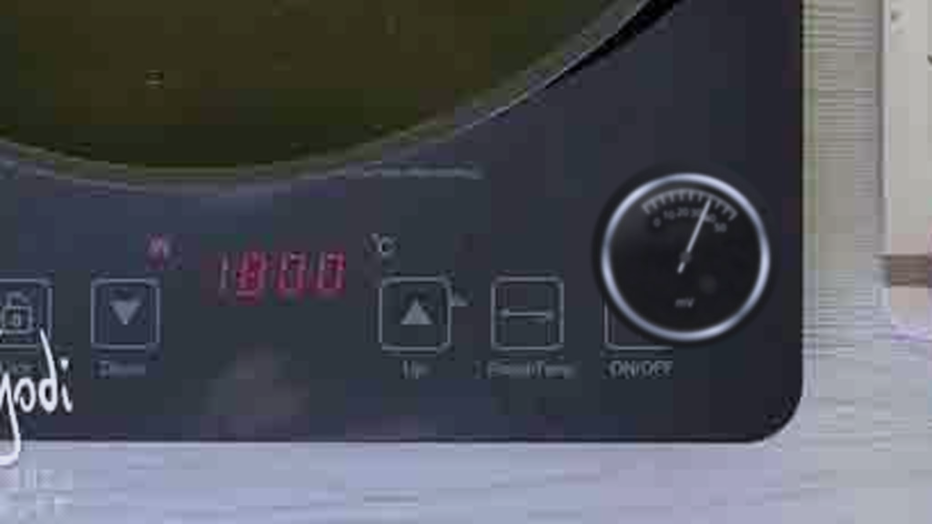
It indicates 35 mV
